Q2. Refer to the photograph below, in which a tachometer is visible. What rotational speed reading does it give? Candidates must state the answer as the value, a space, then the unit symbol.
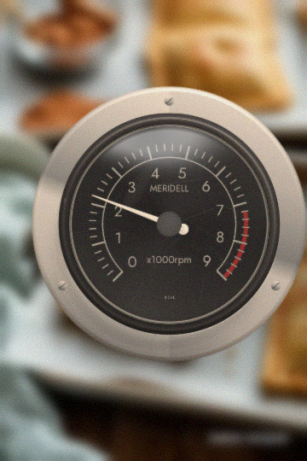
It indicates 2200 rpm
